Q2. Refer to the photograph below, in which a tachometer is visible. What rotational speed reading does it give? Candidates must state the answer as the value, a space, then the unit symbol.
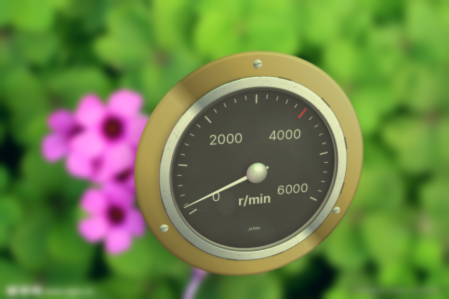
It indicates 200 rpm
